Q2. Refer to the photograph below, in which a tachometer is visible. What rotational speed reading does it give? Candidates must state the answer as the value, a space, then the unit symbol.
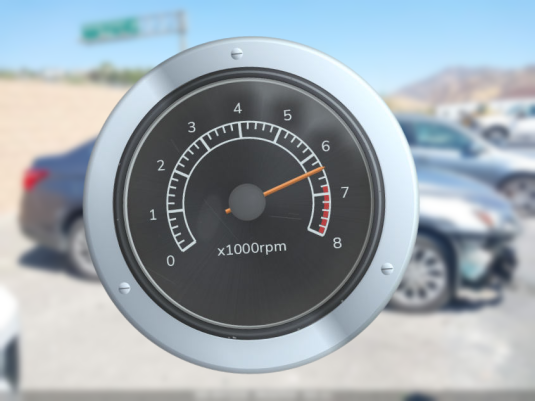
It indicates 6400 rpm
